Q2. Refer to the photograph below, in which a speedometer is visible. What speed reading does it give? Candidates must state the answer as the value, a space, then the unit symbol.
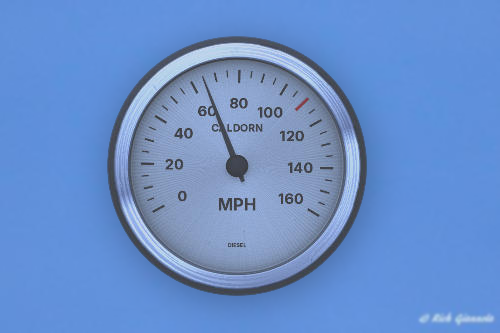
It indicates 65 mph
